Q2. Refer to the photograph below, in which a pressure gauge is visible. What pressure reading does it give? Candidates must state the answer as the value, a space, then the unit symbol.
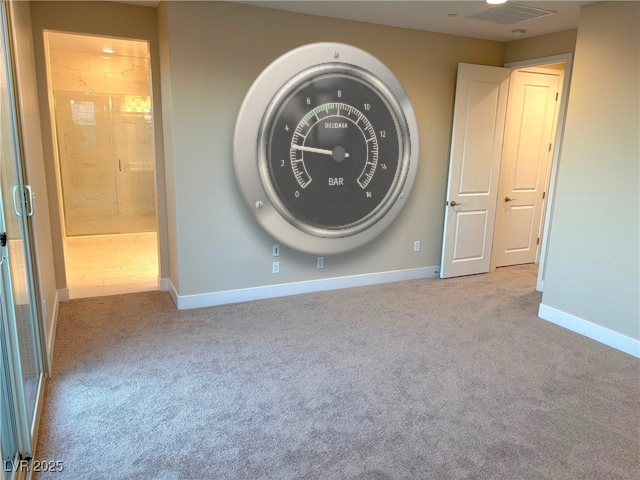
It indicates 3 bar
